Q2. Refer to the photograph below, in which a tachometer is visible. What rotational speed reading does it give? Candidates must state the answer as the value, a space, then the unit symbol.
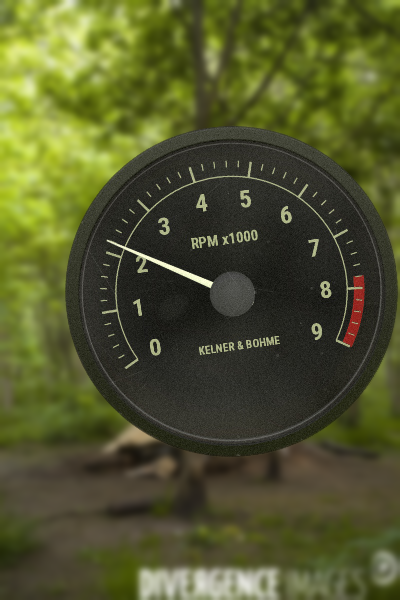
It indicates 2200 rpm
